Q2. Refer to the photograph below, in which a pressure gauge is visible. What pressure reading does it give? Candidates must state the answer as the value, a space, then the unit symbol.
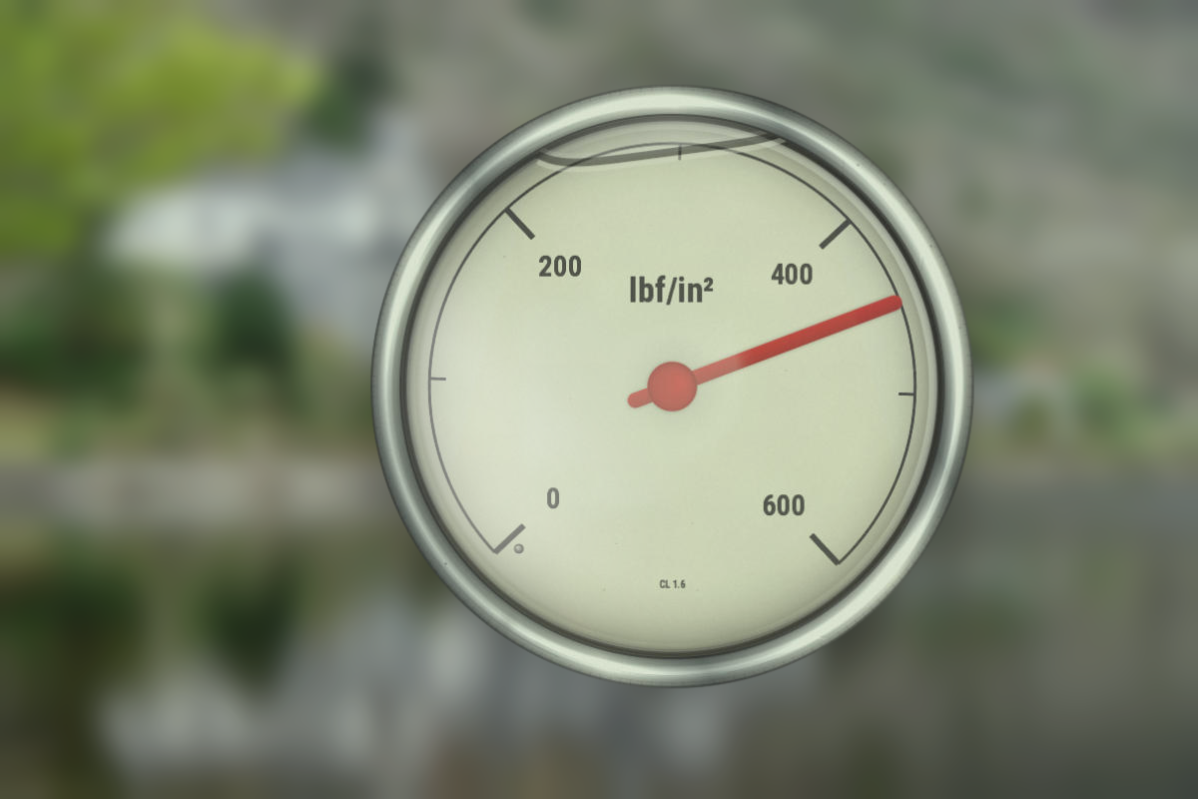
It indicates 450 psi
